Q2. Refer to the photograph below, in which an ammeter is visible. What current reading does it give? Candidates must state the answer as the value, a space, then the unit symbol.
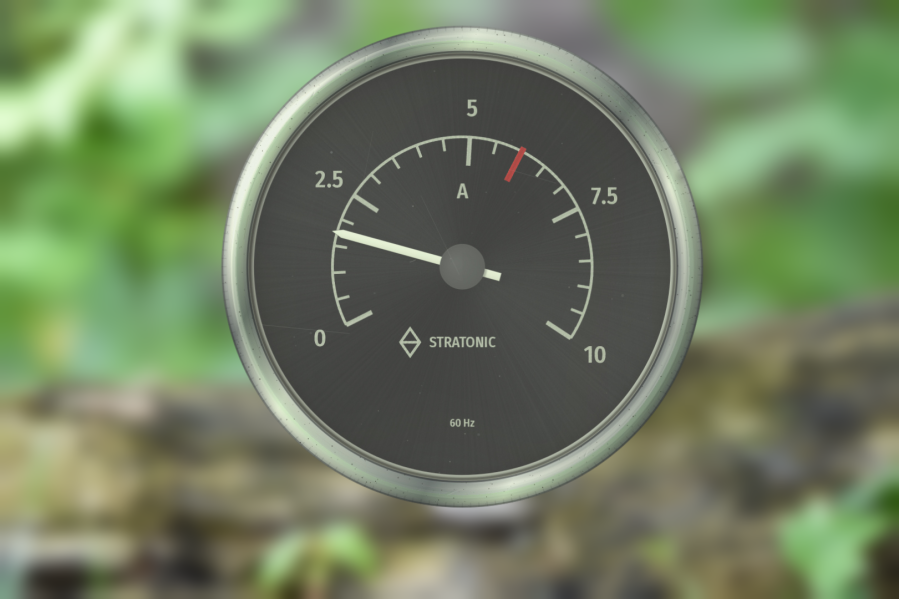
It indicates 1.75 A
